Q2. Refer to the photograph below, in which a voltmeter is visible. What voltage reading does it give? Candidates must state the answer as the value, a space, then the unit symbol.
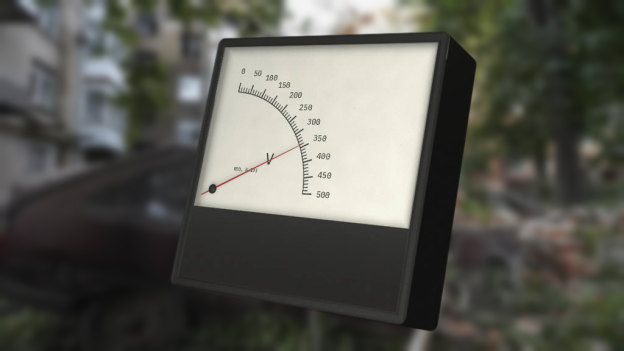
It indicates 350 V
